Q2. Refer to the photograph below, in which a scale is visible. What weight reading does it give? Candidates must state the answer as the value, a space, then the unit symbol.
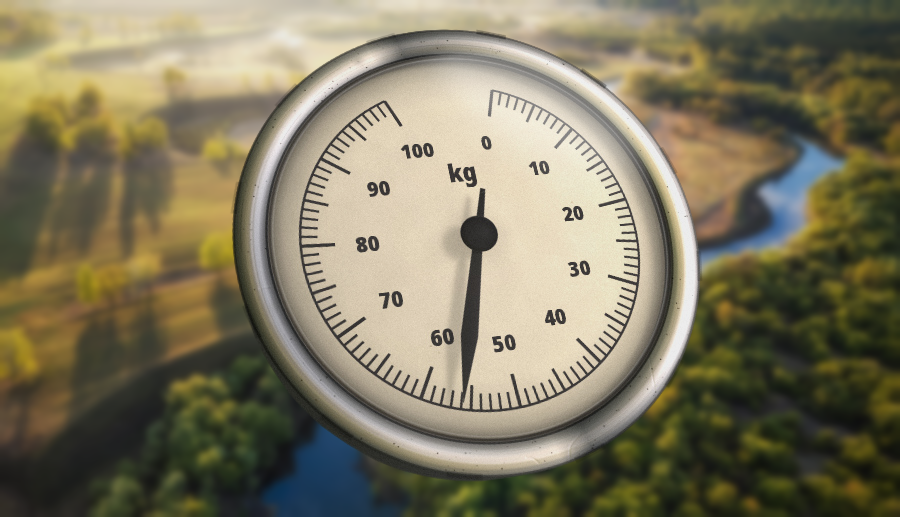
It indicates 56 kg
